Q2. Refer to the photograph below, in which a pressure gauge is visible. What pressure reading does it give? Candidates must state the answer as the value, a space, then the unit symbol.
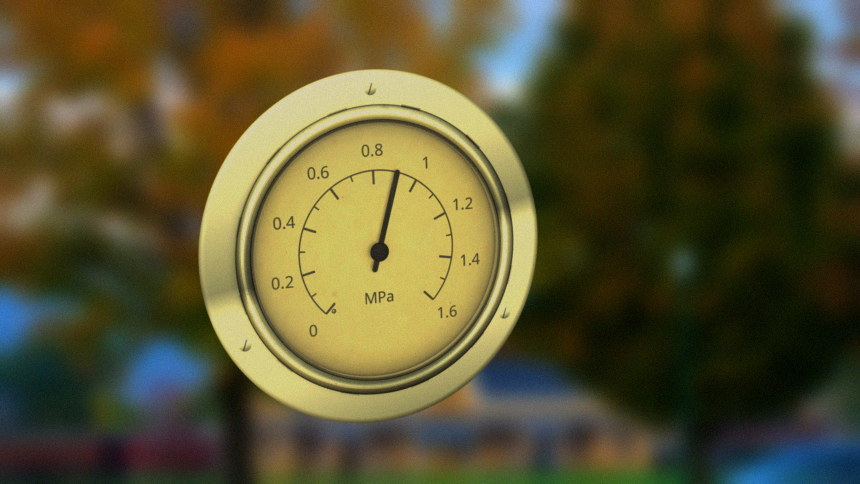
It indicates 0.9 MPa
